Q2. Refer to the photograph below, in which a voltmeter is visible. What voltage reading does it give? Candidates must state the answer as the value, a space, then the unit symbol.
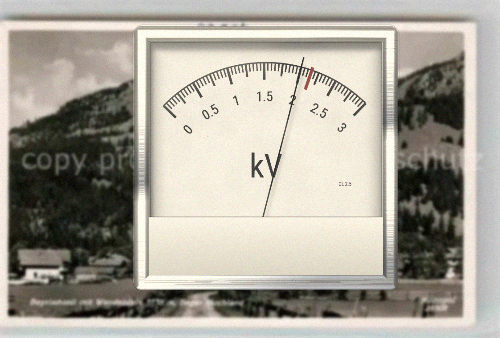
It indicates 2 kV
